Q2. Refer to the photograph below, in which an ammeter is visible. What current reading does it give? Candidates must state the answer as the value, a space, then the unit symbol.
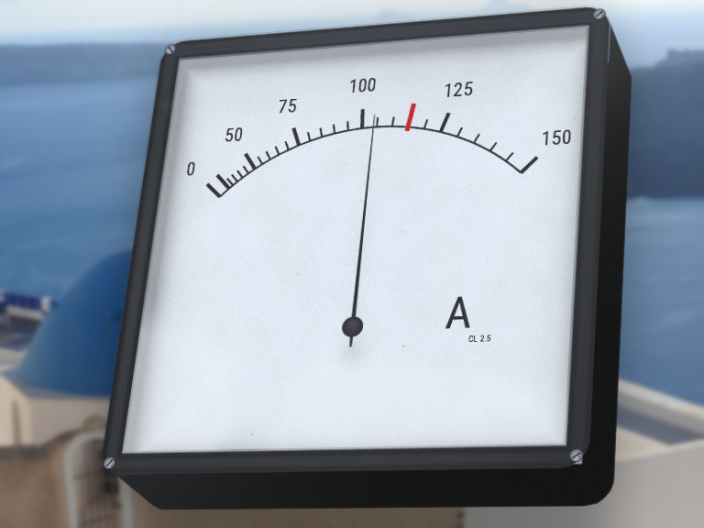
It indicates 105 A
